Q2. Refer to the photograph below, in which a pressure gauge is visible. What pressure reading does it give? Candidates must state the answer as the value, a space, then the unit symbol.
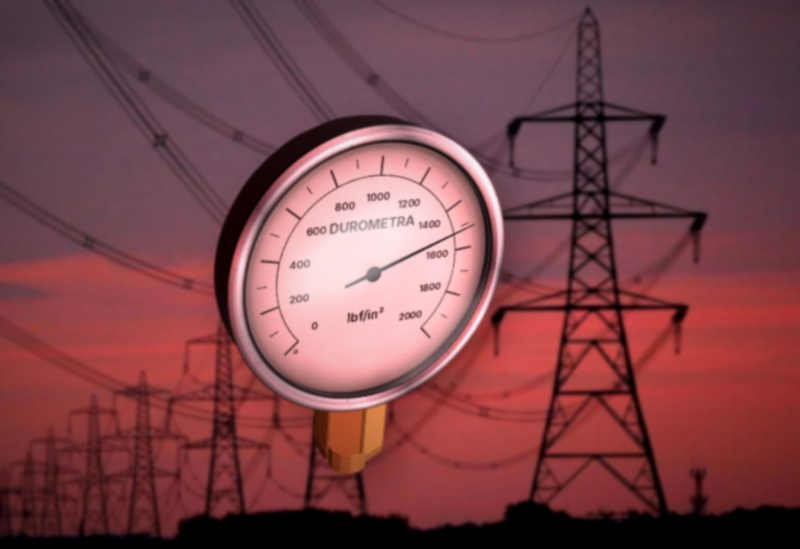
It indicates 1500 psi
